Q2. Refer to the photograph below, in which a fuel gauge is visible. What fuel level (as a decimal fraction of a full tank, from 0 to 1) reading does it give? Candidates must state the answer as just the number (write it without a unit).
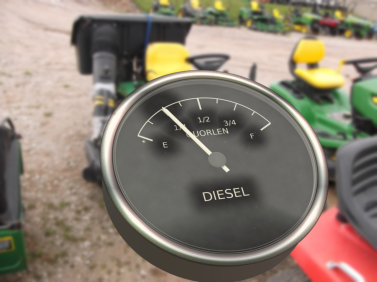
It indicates 0.25
